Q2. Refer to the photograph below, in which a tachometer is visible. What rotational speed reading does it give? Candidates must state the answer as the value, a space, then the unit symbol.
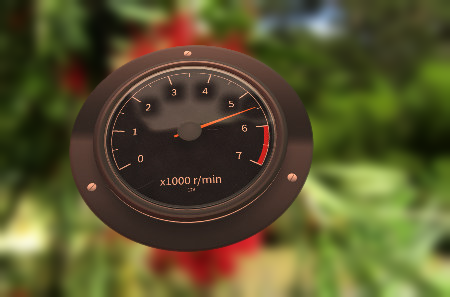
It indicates 5500 rpm
